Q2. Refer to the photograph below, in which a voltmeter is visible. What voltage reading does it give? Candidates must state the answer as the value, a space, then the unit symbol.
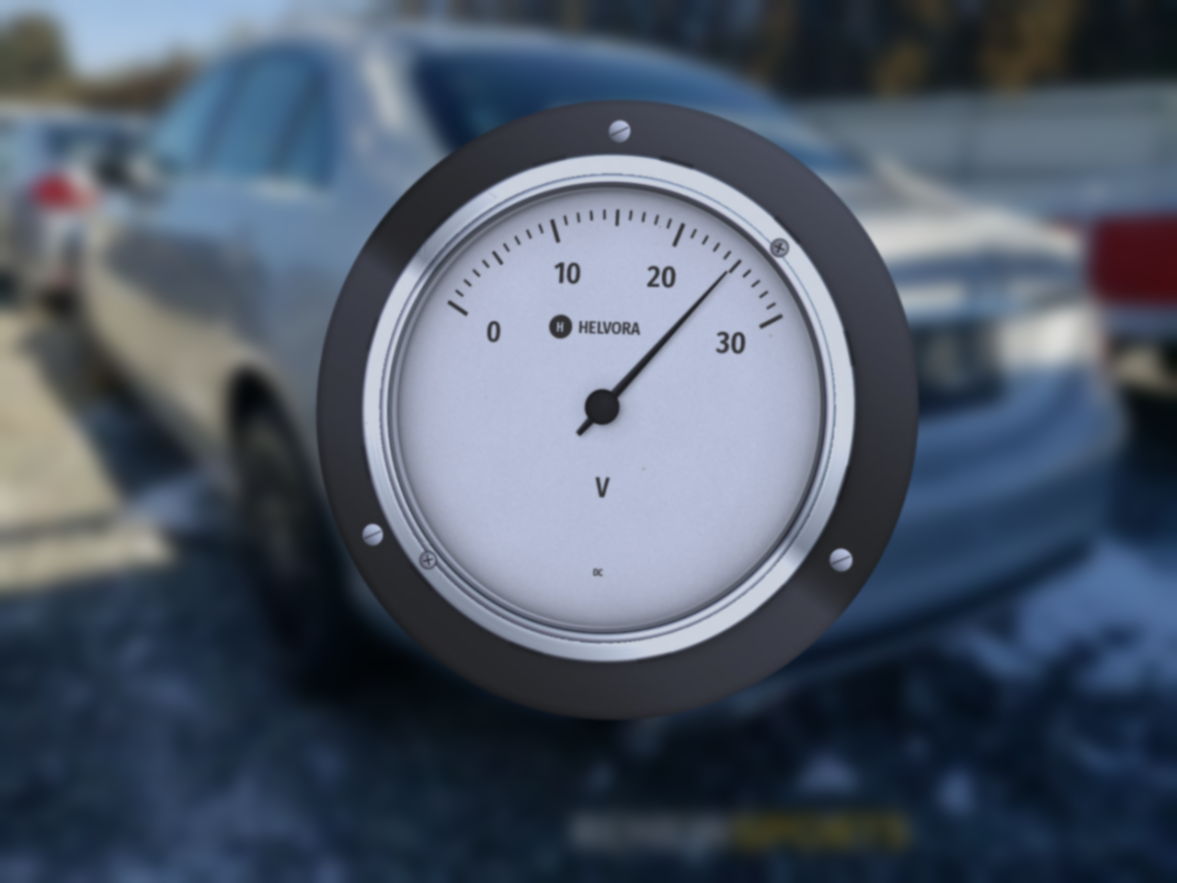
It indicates 25 V
